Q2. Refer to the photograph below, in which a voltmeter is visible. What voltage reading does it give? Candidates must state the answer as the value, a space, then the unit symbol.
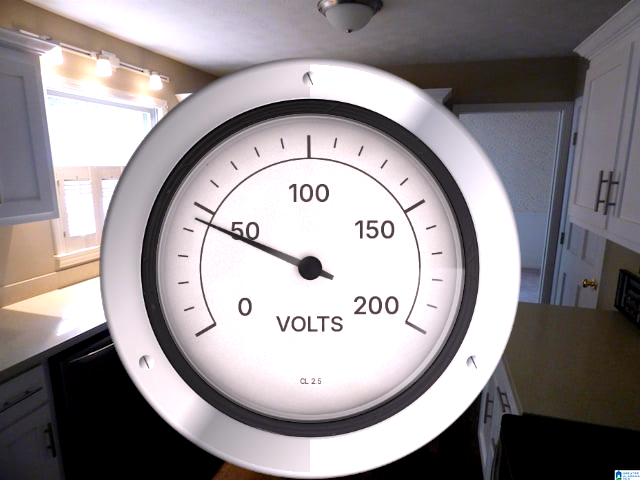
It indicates 45 V
